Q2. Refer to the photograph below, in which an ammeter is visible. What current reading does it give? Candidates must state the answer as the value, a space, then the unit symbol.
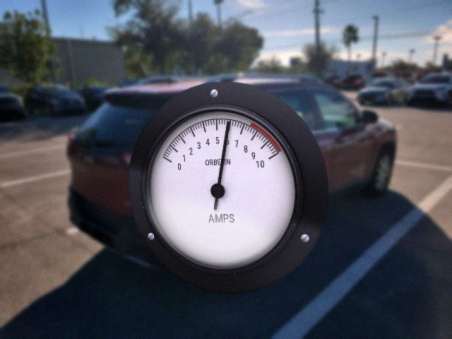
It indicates 6 A
